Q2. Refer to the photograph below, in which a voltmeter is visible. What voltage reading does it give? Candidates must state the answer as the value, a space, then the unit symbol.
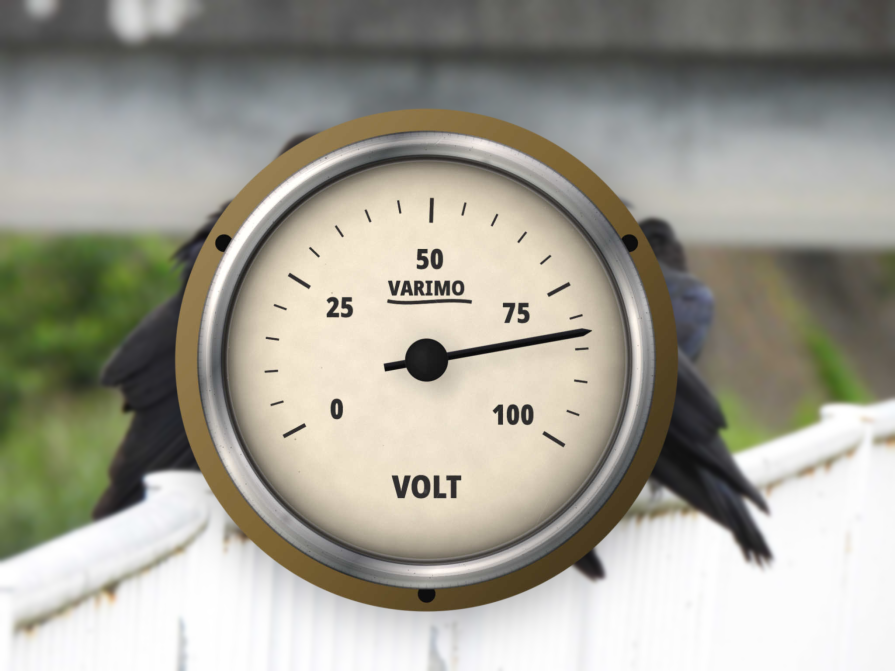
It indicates 82.5 V
